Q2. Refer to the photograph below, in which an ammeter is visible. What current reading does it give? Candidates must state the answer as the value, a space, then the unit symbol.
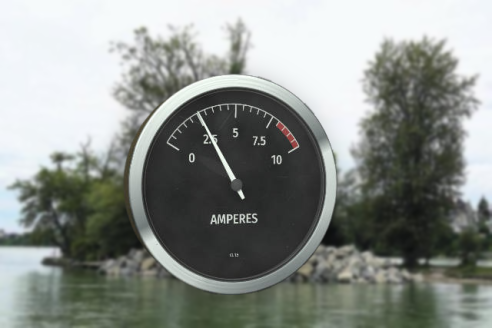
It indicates 2.5 A
